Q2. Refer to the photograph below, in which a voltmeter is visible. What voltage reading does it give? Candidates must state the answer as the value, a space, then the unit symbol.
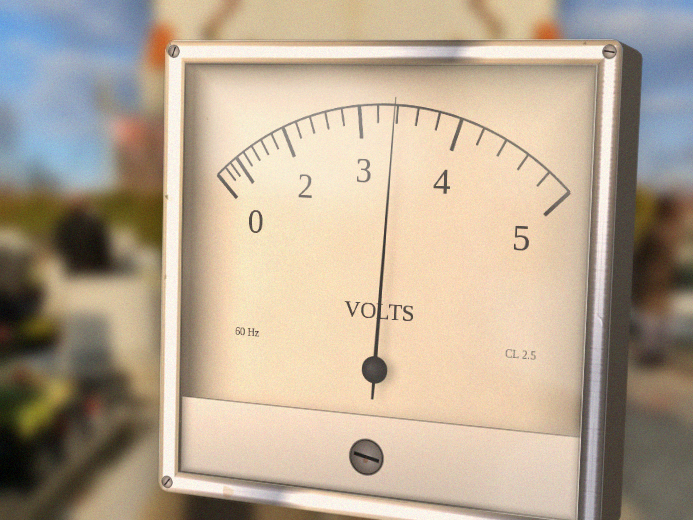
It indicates 3.4 V
